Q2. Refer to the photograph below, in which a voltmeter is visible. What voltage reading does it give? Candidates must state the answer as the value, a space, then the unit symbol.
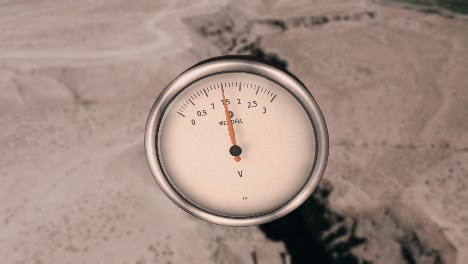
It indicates 1.5 V
